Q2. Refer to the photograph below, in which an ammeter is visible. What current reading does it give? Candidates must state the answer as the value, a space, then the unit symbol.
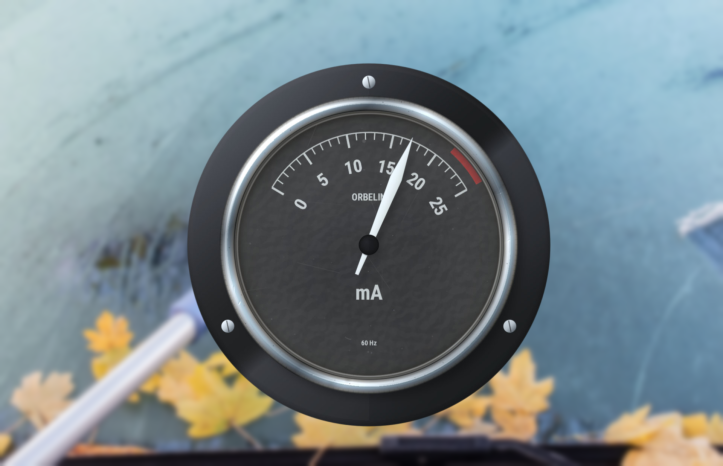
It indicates 17 mA
